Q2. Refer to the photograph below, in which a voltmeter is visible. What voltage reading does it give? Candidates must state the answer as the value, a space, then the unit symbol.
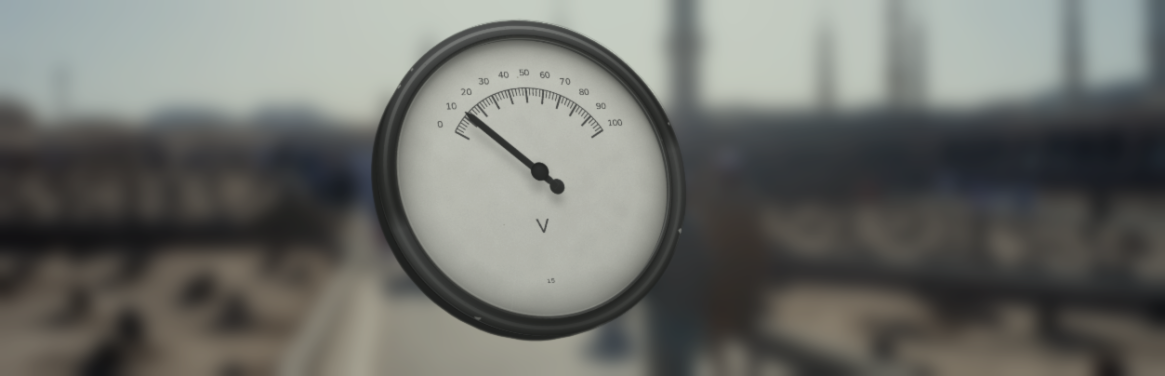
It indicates 10 V
